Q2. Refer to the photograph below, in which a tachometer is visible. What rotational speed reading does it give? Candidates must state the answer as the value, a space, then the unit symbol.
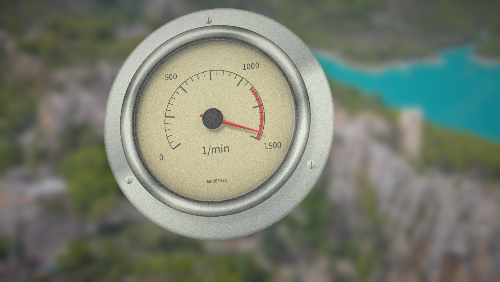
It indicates 1450 rpm
